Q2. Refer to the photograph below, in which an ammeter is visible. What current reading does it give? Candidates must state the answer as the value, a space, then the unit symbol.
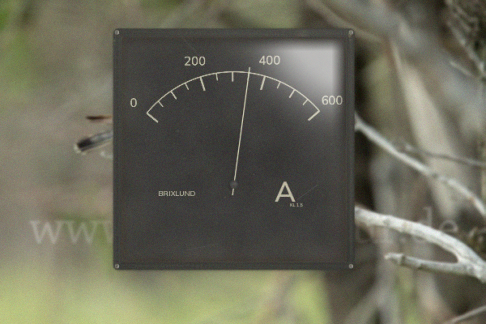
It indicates 350 A
